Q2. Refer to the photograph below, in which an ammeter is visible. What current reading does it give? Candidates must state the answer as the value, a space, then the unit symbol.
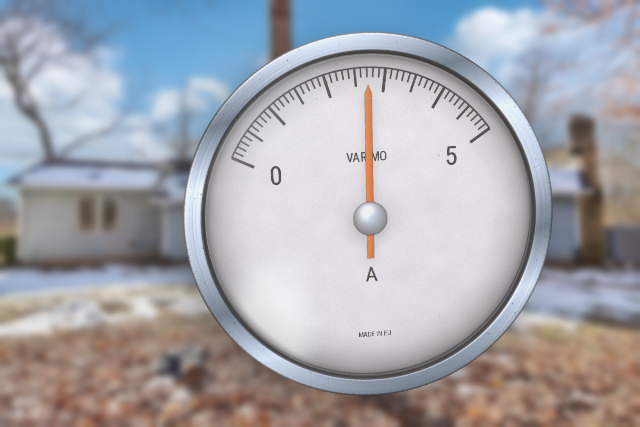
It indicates 2.7 A
